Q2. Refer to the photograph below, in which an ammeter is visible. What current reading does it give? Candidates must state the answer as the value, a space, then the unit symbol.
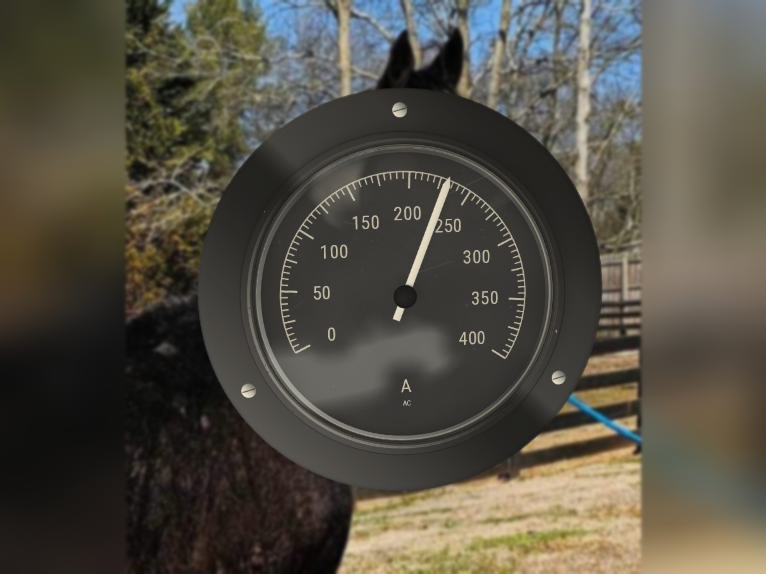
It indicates 230 A
